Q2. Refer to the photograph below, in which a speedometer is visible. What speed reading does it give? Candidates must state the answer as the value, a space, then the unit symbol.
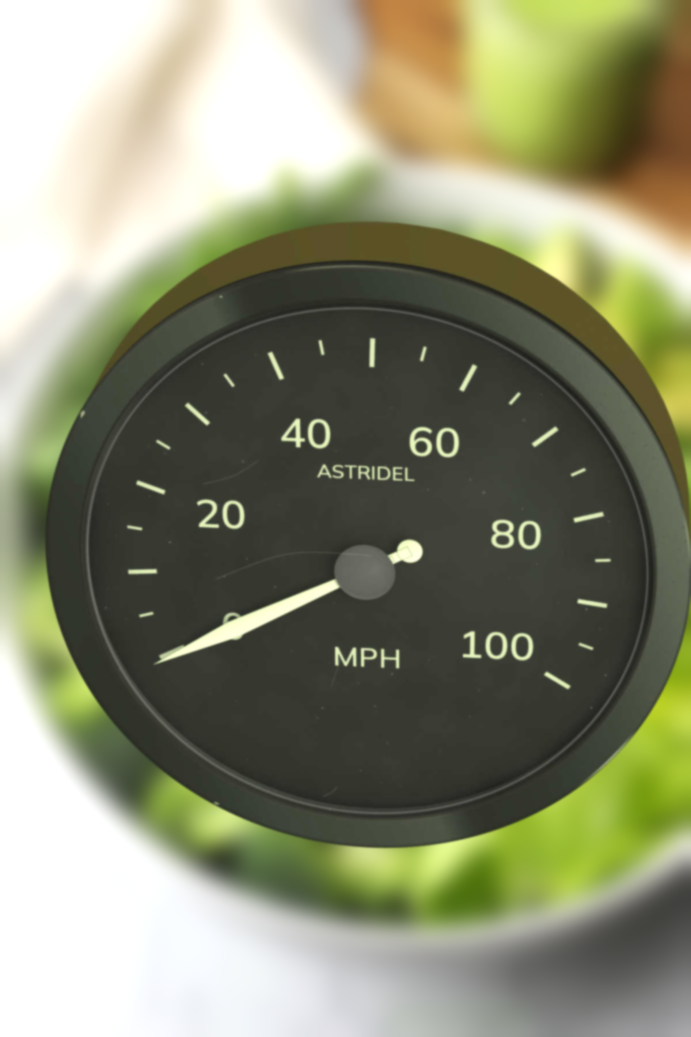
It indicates 0 mph
